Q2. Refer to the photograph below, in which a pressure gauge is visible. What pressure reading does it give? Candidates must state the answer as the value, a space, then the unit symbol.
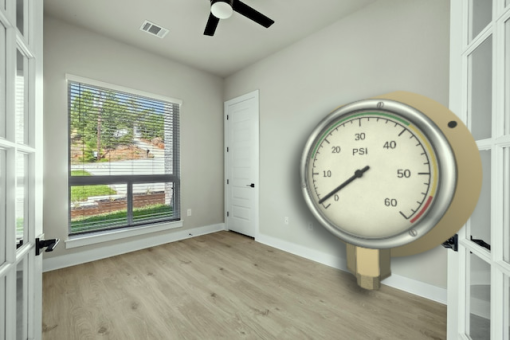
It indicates 2 psi
